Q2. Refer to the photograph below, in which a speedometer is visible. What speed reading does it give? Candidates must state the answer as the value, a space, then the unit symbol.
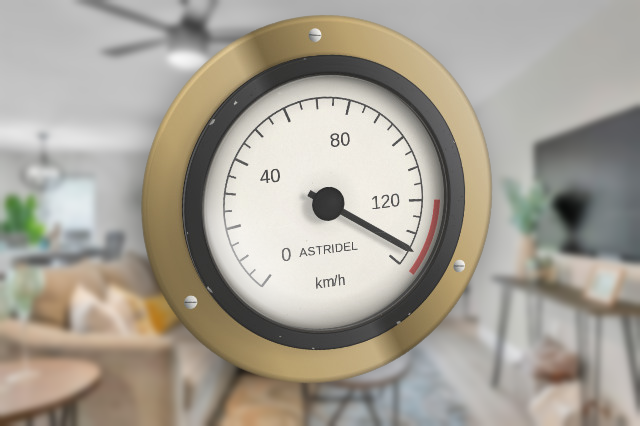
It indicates 135 km/h
